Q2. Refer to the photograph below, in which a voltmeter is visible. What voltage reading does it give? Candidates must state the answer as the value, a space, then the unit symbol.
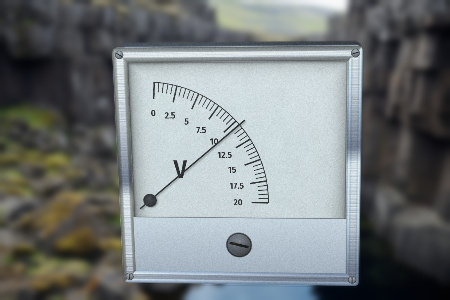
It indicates 10.5 V
